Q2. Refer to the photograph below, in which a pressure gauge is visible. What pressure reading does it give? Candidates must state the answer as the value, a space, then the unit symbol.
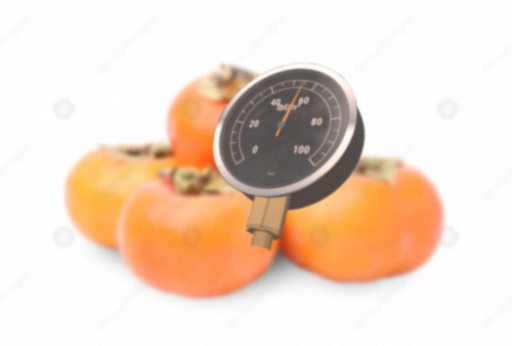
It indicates 55 psi
